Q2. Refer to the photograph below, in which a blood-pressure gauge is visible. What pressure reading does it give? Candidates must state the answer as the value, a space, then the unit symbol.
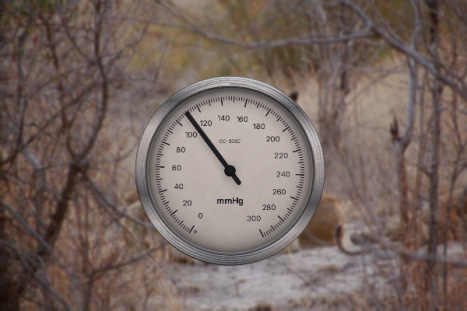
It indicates 110 mmHg
